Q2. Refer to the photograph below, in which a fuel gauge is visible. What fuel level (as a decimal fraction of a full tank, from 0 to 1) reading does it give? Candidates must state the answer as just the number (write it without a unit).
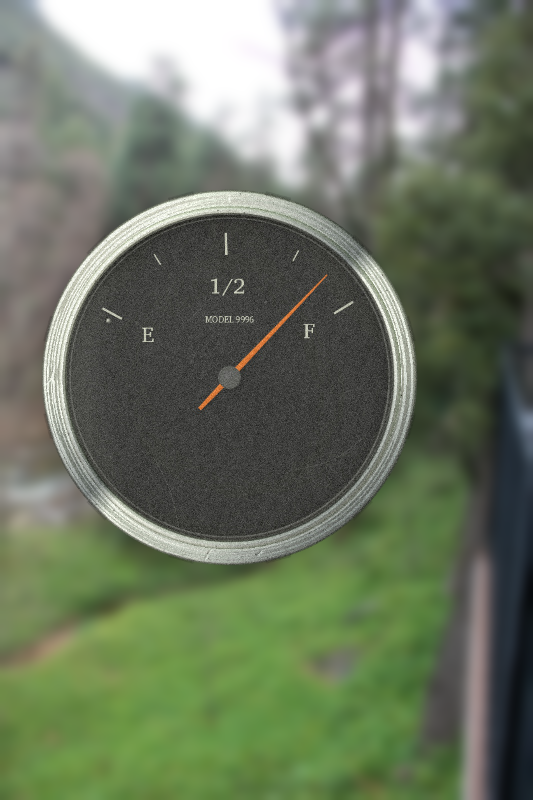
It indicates 0.875
